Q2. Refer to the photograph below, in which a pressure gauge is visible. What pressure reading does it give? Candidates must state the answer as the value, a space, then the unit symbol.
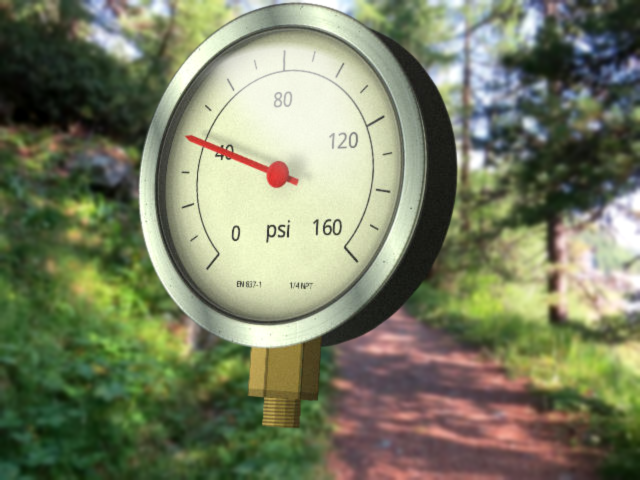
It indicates 40 psi
